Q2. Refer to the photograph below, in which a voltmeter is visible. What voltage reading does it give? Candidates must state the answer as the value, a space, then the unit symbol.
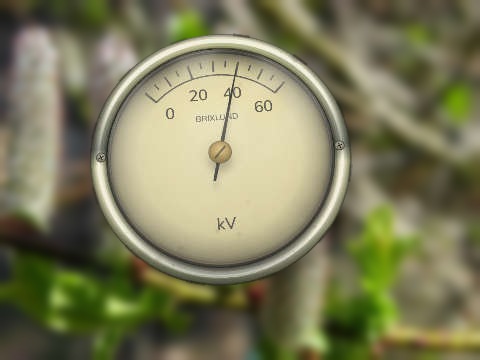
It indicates 40 kV
